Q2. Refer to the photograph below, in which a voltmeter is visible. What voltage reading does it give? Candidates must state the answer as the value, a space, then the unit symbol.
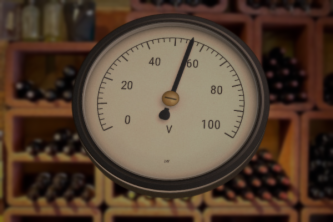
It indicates 56 V
